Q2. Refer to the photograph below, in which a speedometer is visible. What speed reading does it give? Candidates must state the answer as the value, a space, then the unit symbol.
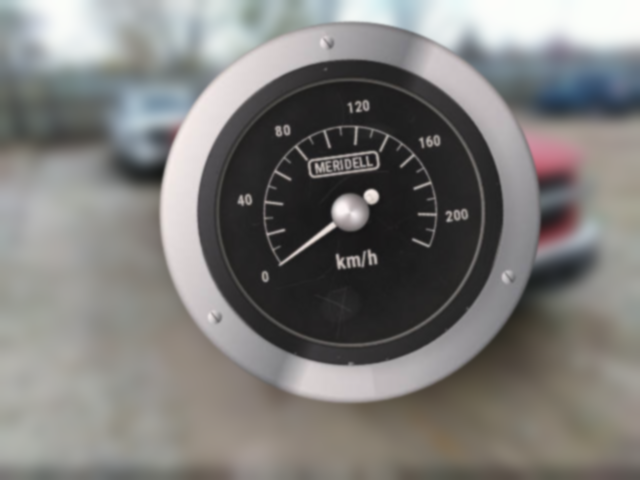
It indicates 0 km/h
